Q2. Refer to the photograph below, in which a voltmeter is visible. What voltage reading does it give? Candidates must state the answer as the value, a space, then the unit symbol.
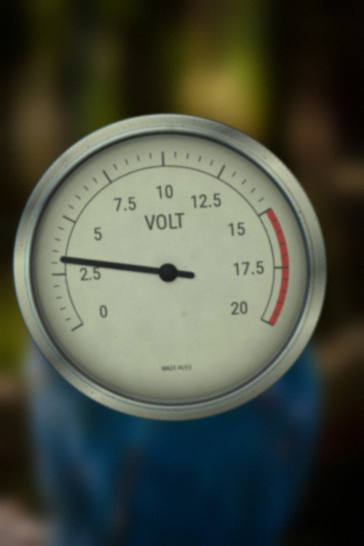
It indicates 3.25 V
